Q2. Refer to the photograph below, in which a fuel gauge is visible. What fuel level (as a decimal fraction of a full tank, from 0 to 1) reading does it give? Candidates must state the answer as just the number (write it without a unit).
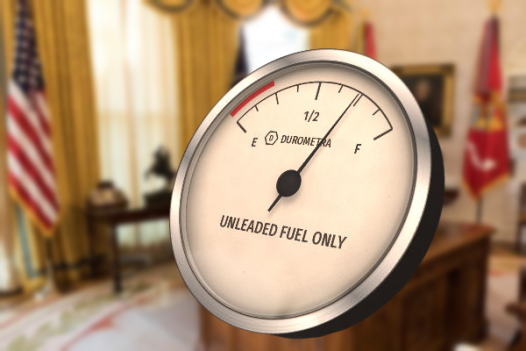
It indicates 0.75
